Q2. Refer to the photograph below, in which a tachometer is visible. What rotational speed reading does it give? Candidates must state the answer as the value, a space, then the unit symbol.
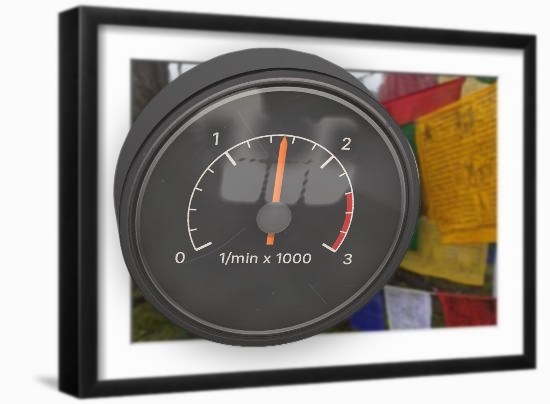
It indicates 1500 rpm
